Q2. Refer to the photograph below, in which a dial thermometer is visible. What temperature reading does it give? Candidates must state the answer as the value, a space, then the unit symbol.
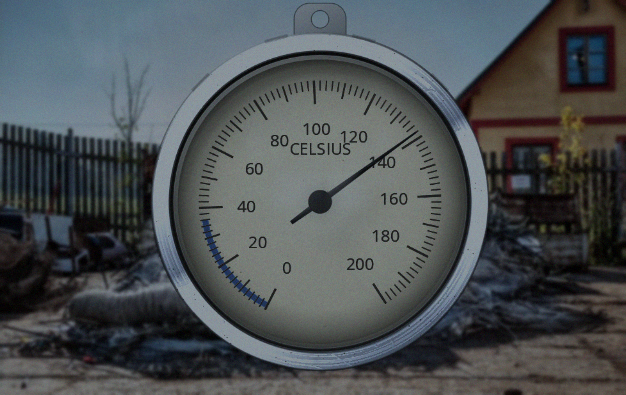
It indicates 138 °C
